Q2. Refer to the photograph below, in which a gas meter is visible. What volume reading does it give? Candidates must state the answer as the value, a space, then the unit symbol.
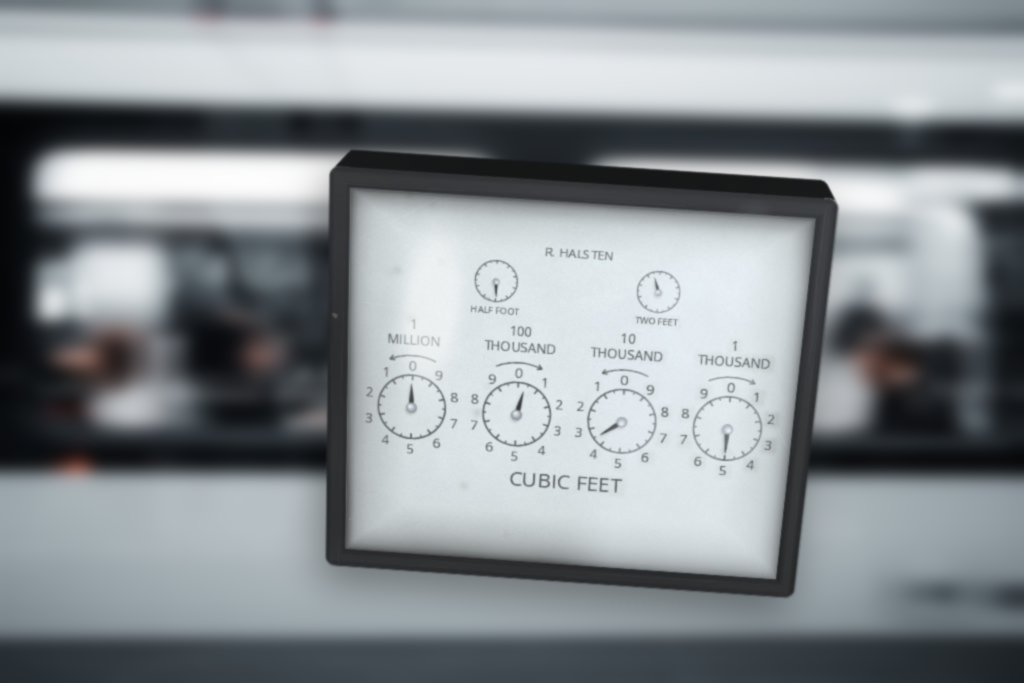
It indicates 3500 ft³
